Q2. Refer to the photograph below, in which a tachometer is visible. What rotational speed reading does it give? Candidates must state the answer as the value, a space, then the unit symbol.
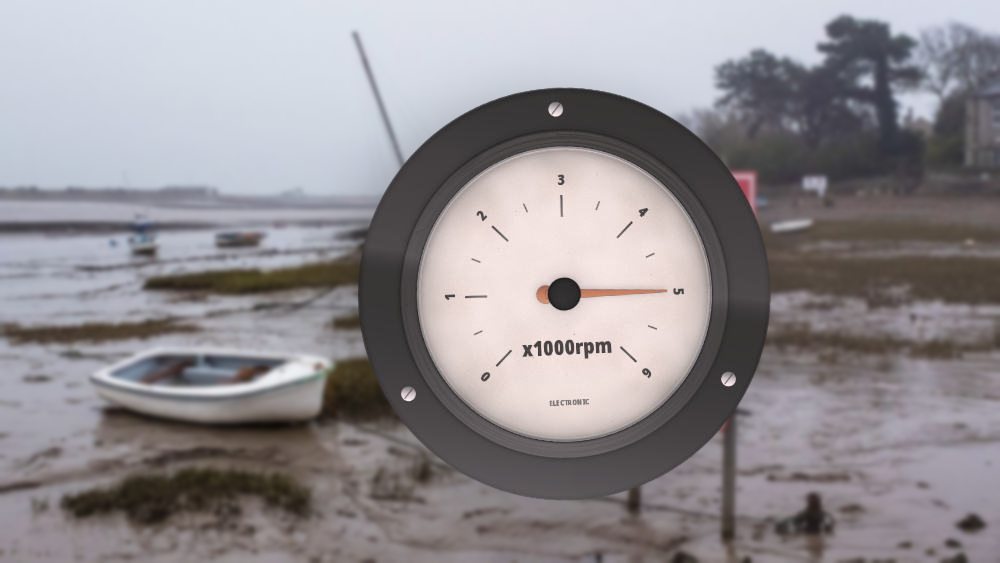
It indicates 5000 rpm
